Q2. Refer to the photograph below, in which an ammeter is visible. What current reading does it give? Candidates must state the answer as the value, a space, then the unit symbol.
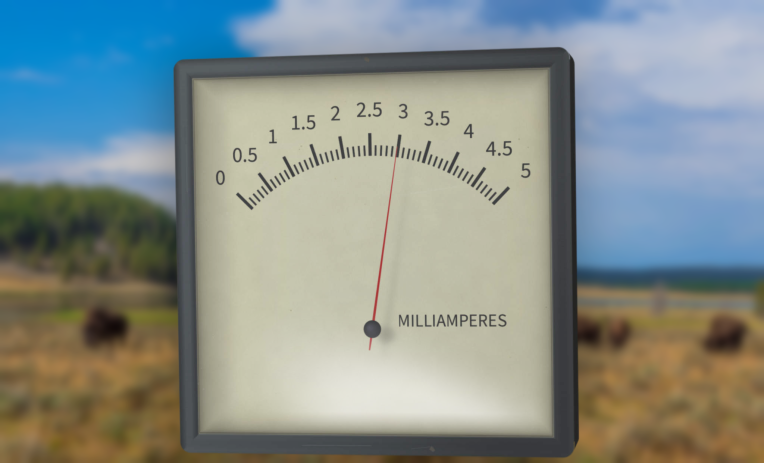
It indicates 3 mA
